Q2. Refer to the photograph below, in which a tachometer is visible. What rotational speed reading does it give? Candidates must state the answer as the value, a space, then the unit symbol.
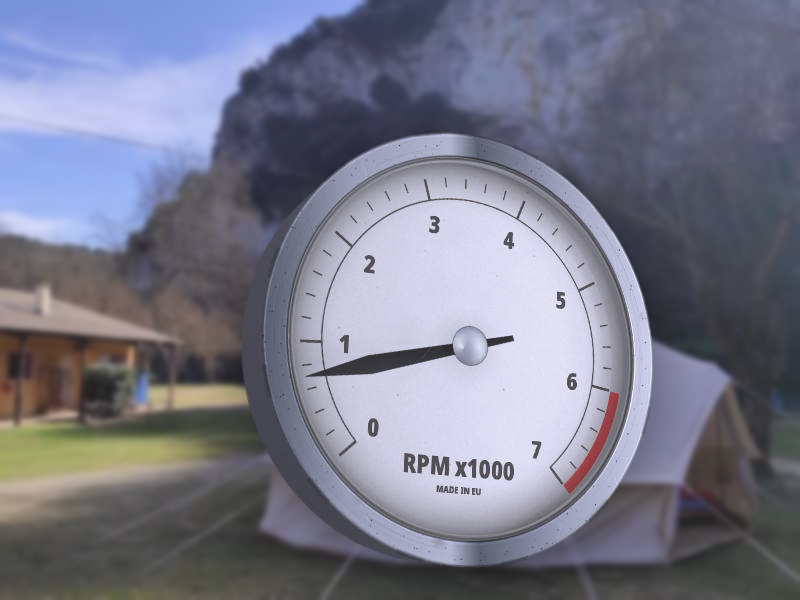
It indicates 700 rpm
